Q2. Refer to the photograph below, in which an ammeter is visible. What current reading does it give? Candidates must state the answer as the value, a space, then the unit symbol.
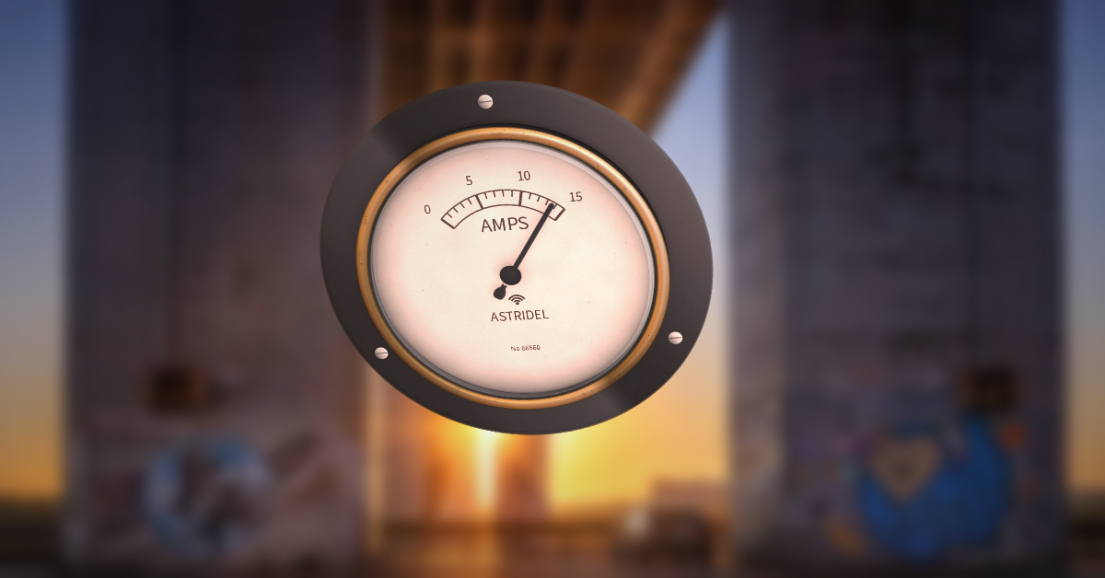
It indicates 13.5 A
